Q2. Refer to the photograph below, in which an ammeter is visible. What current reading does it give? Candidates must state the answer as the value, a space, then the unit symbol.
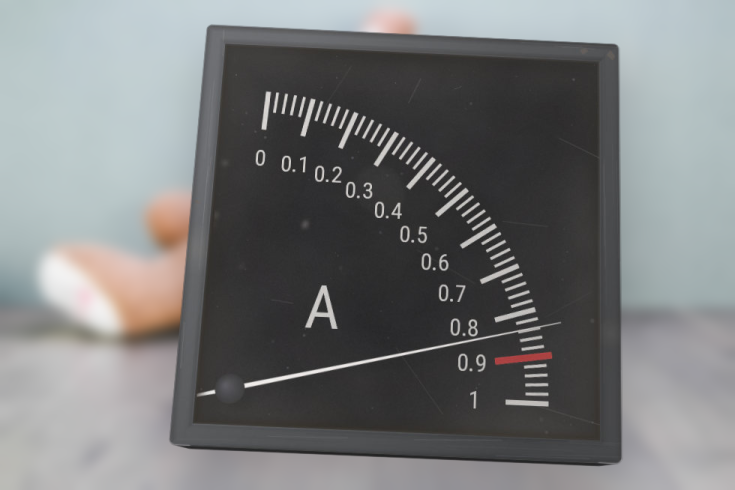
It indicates 0.84 A
